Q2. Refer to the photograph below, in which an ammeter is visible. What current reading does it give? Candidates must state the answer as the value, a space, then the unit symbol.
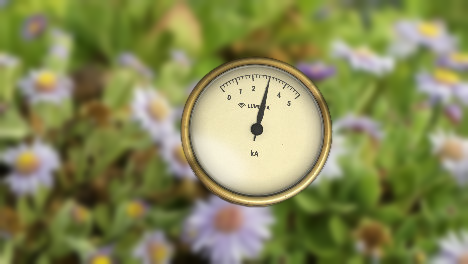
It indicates 3 kA
